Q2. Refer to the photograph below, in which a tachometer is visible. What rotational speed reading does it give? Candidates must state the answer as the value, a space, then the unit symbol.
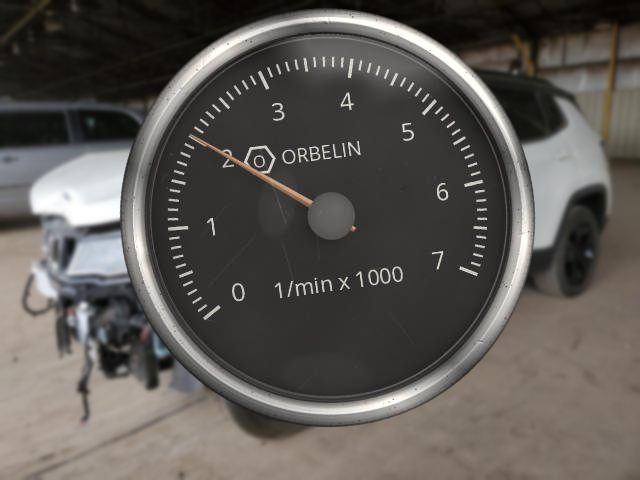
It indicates 2000 rpm
